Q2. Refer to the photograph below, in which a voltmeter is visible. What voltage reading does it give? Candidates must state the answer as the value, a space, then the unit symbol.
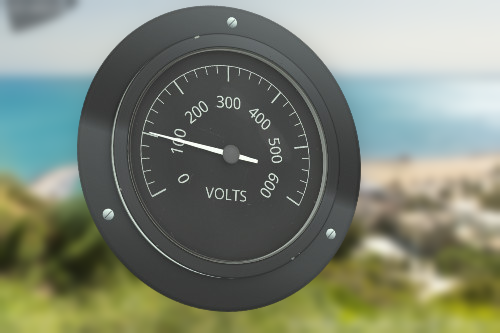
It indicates 100 V
